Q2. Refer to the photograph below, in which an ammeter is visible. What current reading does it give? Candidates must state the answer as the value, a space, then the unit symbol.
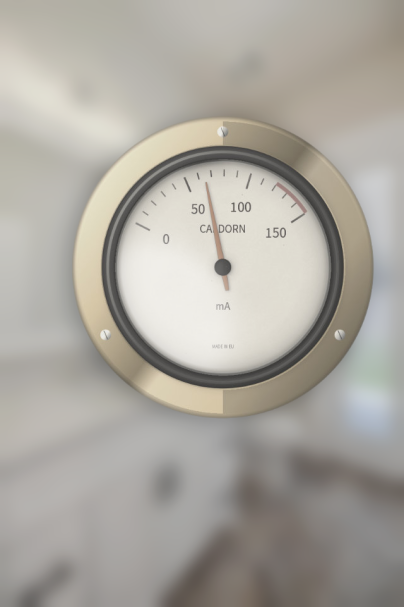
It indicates 65 mA
